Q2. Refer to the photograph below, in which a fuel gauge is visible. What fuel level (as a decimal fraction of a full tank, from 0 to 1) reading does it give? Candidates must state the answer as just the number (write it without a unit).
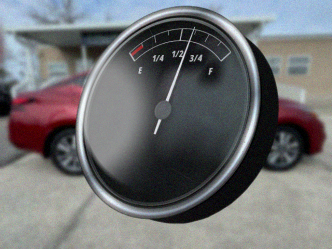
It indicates 0.625
